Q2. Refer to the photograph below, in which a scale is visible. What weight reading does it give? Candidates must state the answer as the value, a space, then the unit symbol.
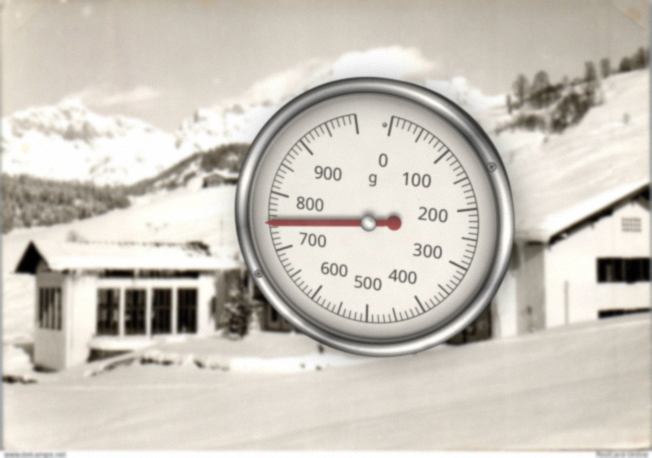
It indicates 750 g
